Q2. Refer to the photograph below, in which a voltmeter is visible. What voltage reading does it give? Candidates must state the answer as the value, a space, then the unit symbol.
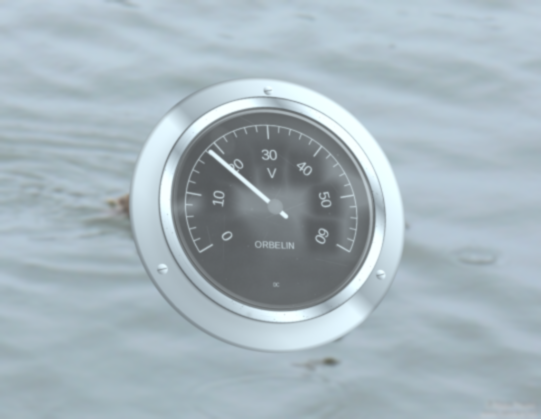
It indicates 18 V
